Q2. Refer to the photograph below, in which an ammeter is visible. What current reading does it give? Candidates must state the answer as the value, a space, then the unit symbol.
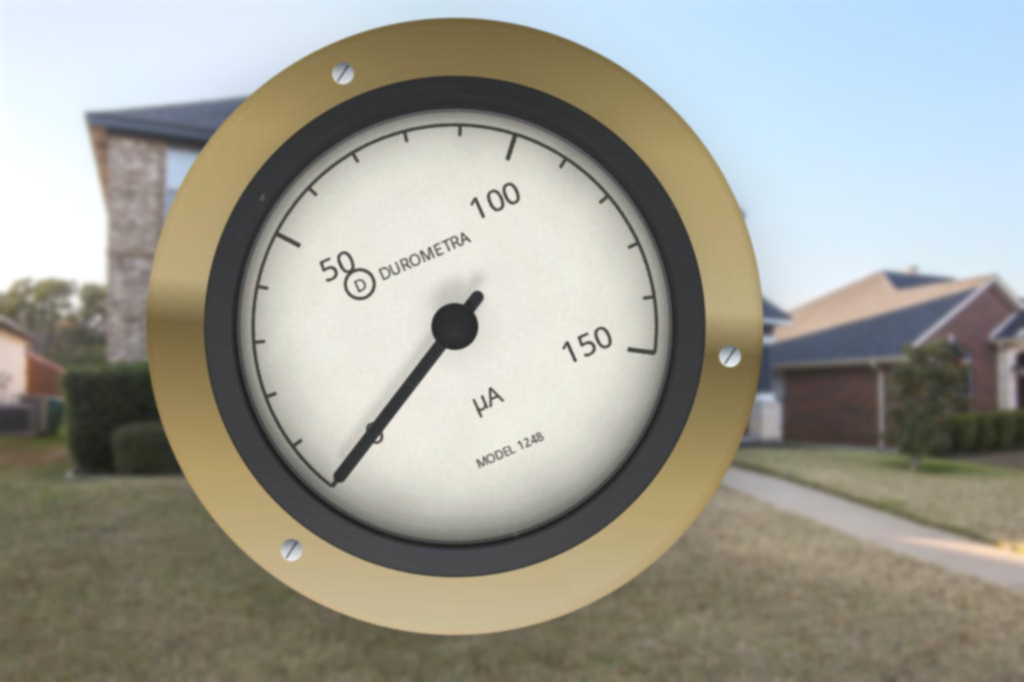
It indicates 0 µA
